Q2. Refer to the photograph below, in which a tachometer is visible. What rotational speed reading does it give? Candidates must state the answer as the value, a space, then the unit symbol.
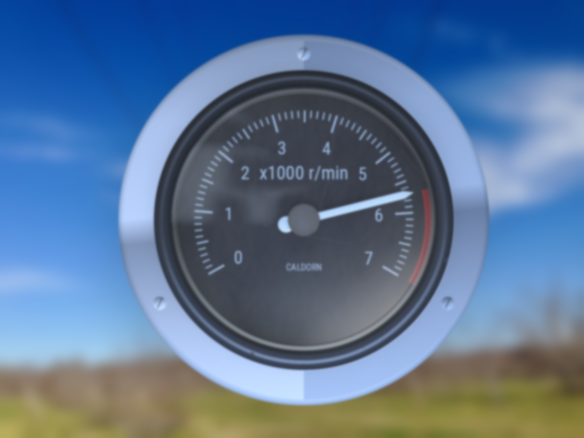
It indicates 5700 rpm
